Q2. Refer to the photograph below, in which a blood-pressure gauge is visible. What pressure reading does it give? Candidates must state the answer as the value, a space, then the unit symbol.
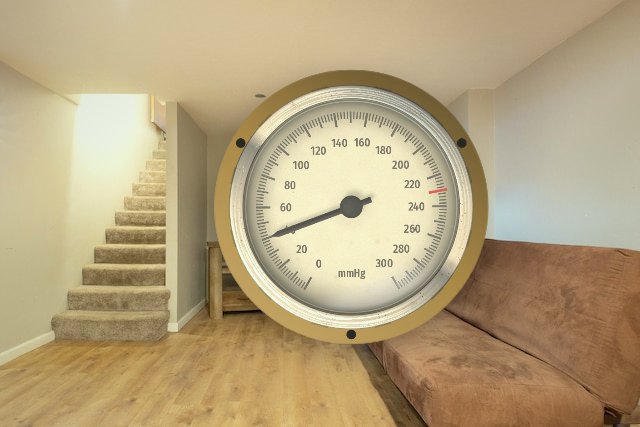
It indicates 40 mmHg
